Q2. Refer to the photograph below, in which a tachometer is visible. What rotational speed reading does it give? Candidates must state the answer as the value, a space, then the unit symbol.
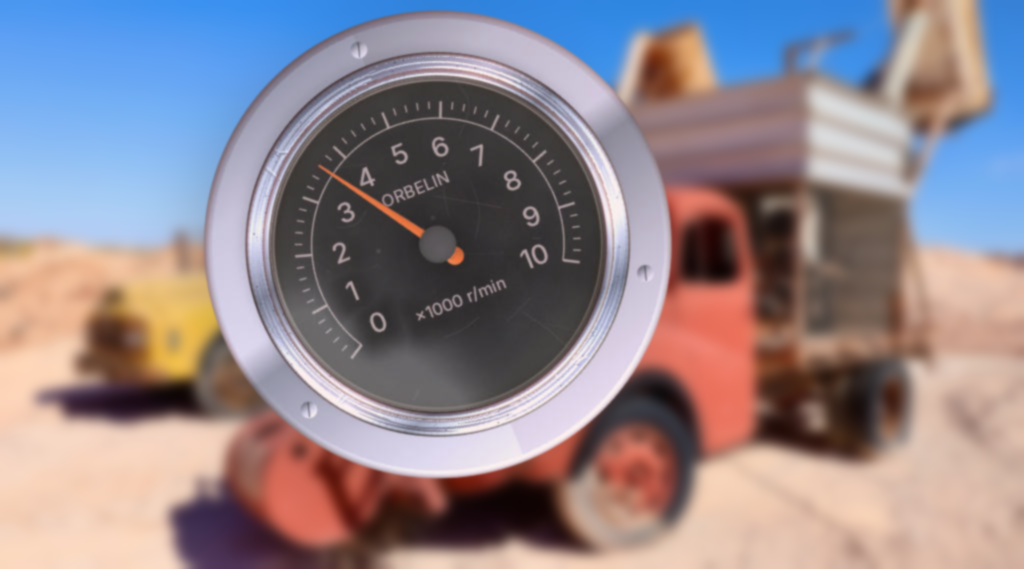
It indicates 3600 rpm
